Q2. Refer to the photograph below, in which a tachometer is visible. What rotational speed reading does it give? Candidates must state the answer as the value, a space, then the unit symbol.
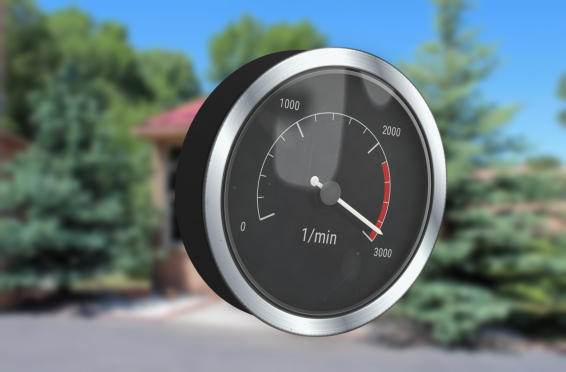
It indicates 2900 rpm
